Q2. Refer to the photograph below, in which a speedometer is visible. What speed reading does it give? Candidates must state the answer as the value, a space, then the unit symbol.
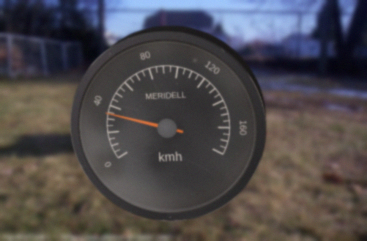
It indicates 35 km/h
